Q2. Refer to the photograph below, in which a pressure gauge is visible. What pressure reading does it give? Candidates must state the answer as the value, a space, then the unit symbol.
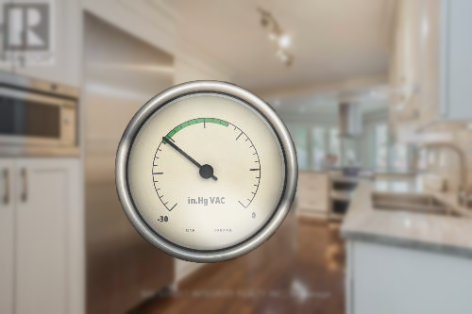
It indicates -20.5 inHg
